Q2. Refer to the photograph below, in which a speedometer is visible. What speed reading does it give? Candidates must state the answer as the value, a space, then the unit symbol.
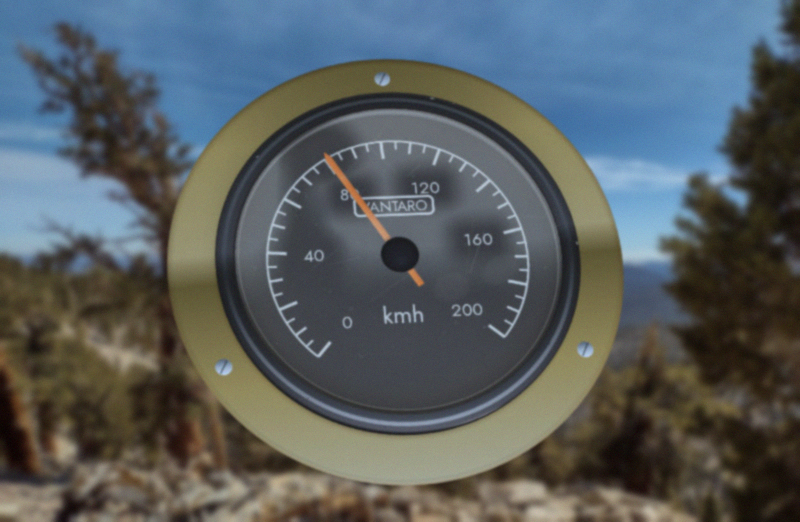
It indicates 80 km/h
